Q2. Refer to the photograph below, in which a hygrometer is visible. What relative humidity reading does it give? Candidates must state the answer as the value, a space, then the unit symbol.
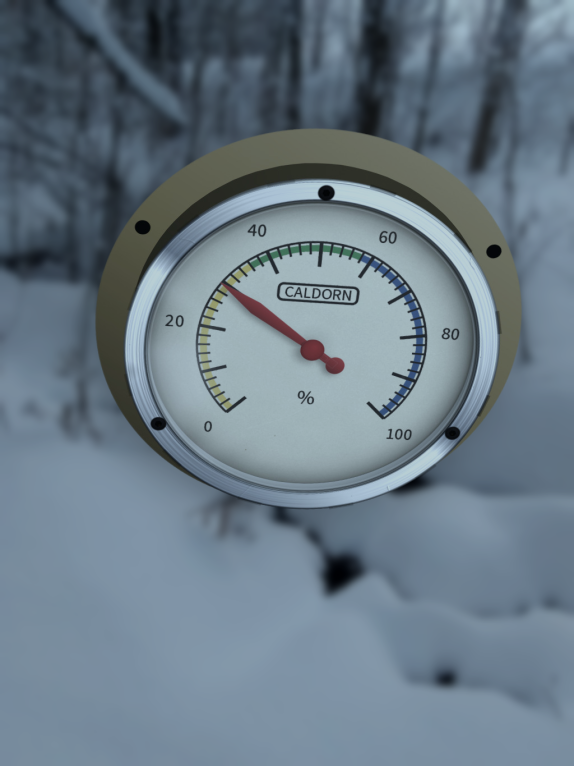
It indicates 30 %
